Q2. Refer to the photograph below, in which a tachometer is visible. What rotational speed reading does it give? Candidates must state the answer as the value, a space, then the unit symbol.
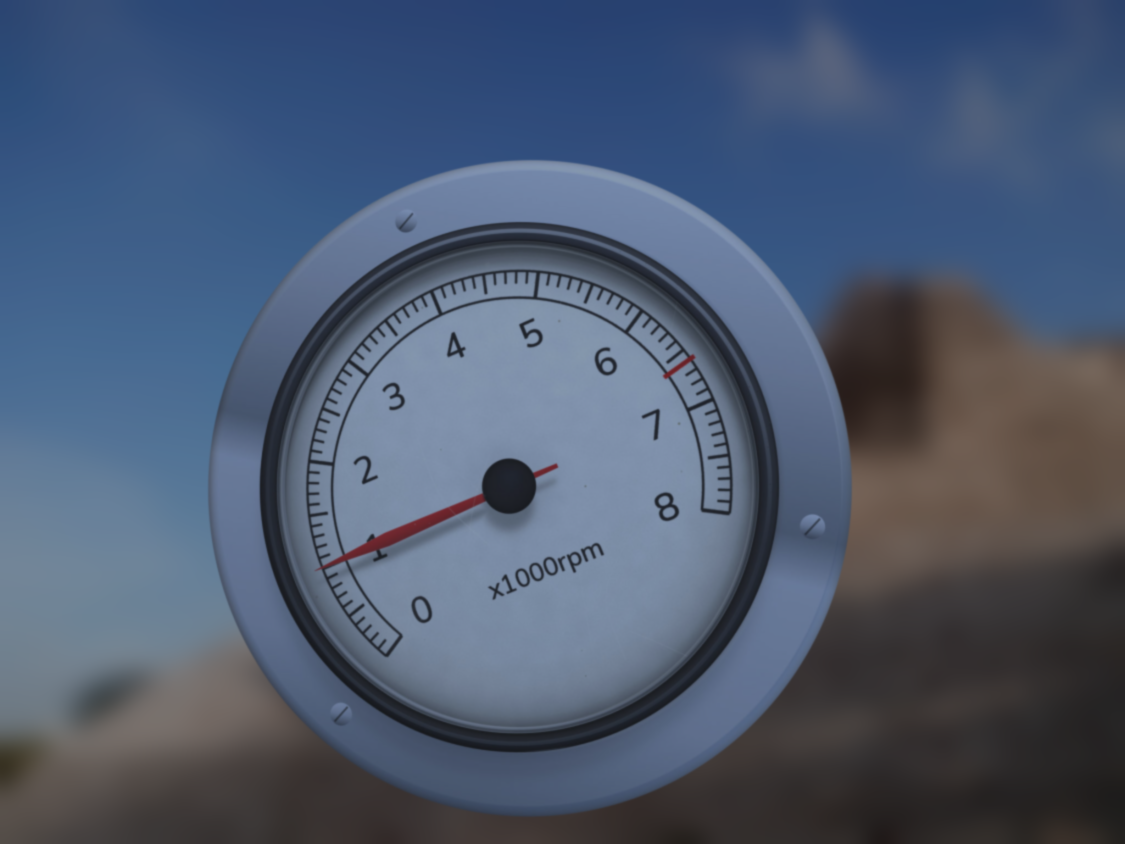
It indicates 1000 rpm
